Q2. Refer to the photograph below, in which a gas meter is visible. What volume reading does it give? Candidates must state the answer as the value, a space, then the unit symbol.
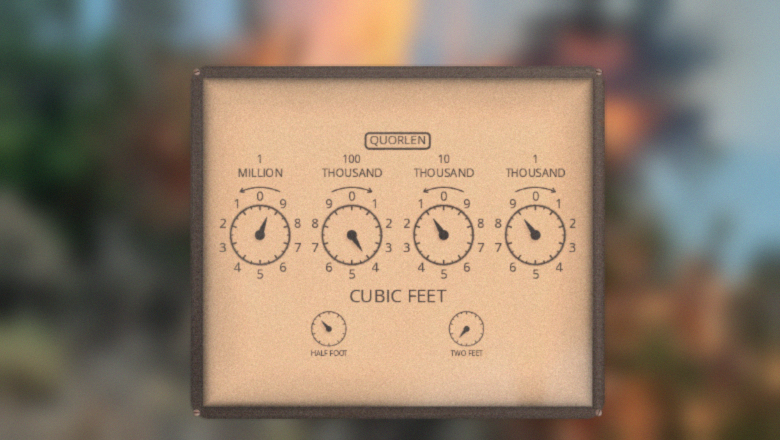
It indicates 940900 ft³
